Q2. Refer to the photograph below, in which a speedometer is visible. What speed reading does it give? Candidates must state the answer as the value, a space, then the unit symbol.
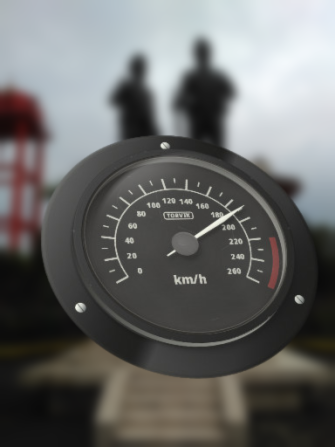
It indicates 190 km/h
